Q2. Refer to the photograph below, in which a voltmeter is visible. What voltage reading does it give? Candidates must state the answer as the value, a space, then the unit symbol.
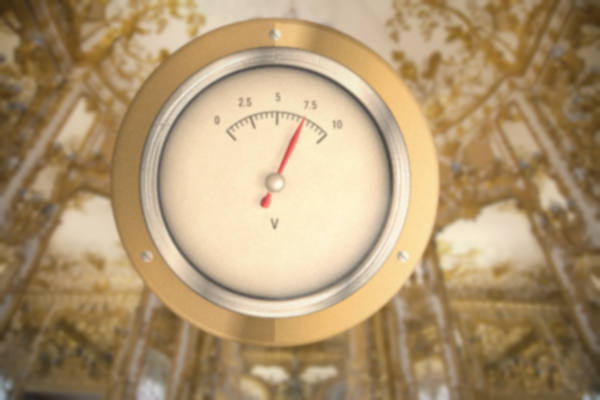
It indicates 7.5 V
